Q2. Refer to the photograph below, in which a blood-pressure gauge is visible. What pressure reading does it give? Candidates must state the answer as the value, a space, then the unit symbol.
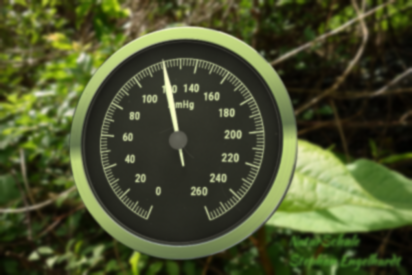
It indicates 120 mmHg
